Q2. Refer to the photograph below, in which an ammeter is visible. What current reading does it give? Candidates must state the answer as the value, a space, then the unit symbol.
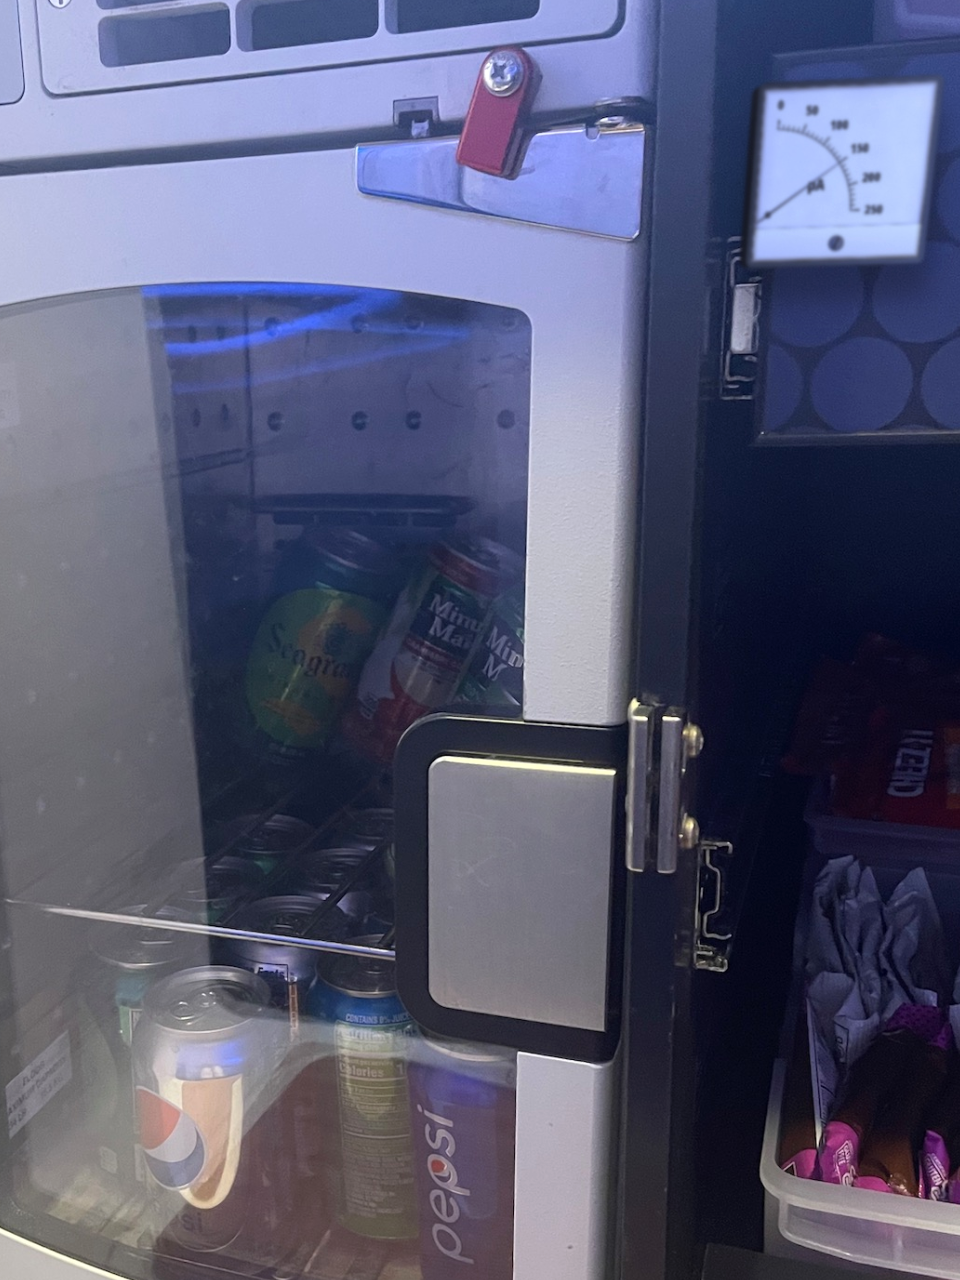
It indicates 150 µA
